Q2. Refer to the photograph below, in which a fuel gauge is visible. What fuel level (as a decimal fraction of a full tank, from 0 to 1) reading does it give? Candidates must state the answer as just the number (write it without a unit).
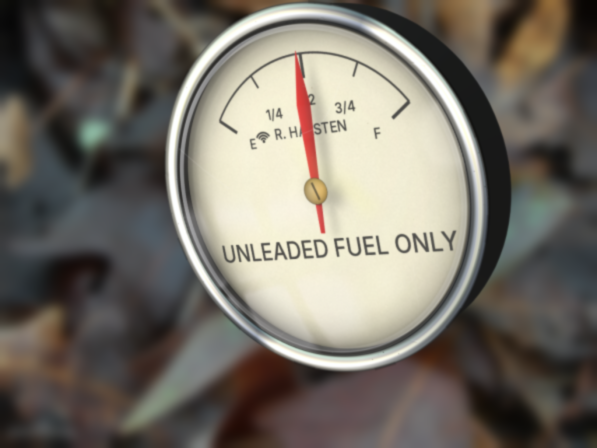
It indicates 0.5
